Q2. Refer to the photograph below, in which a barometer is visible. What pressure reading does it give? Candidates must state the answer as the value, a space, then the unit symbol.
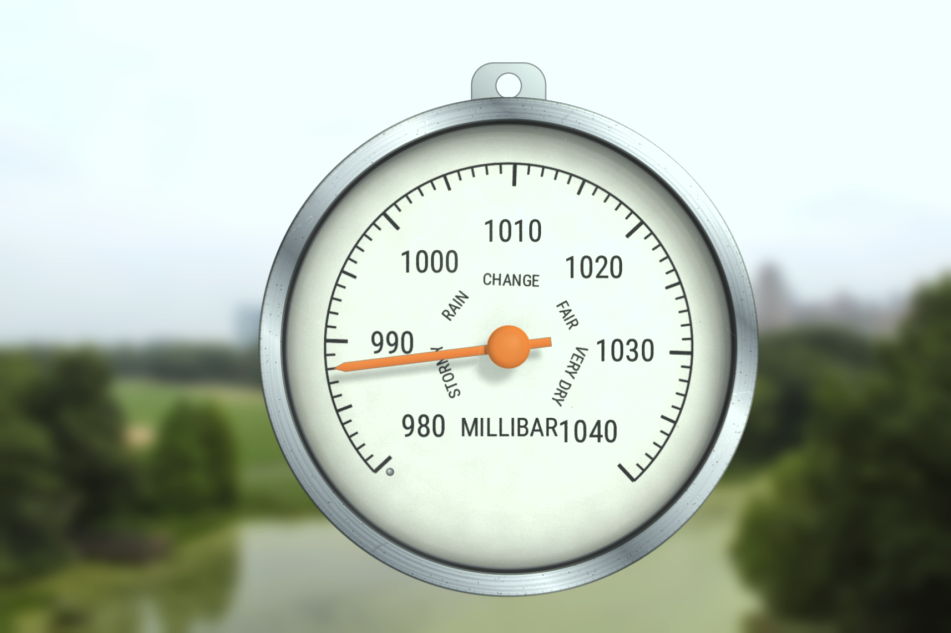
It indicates 988 mbar
